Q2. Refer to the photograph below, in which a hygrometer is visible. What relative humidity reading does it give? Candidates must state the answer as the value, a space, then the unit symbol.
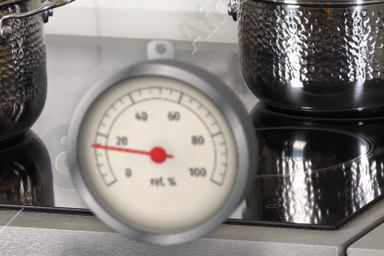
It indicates 16 %
